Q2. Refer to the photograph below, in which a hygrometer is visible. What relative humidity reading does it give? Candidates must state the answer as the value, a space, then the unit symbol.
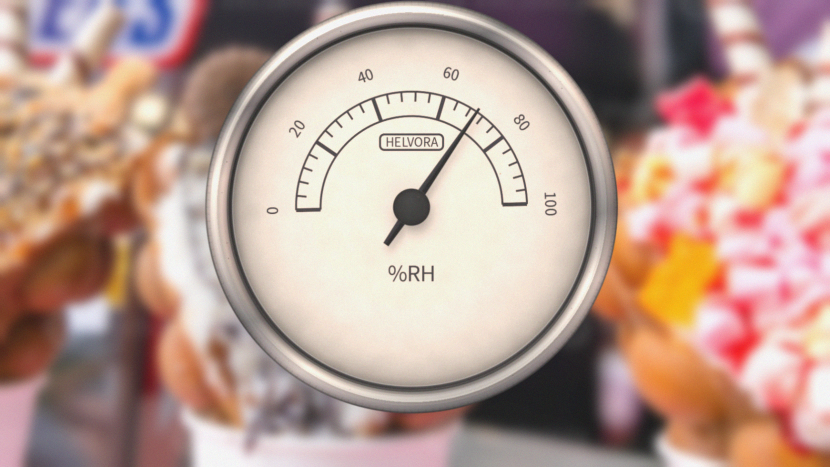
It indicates 70 %
